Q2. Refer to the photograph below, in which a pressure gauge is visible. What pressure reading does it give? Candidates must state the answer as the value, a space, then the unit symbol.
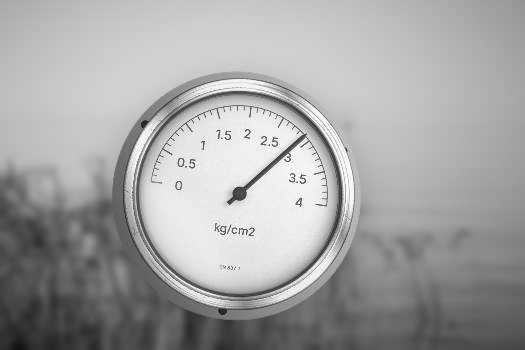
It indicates 2.9 kg/cm²
